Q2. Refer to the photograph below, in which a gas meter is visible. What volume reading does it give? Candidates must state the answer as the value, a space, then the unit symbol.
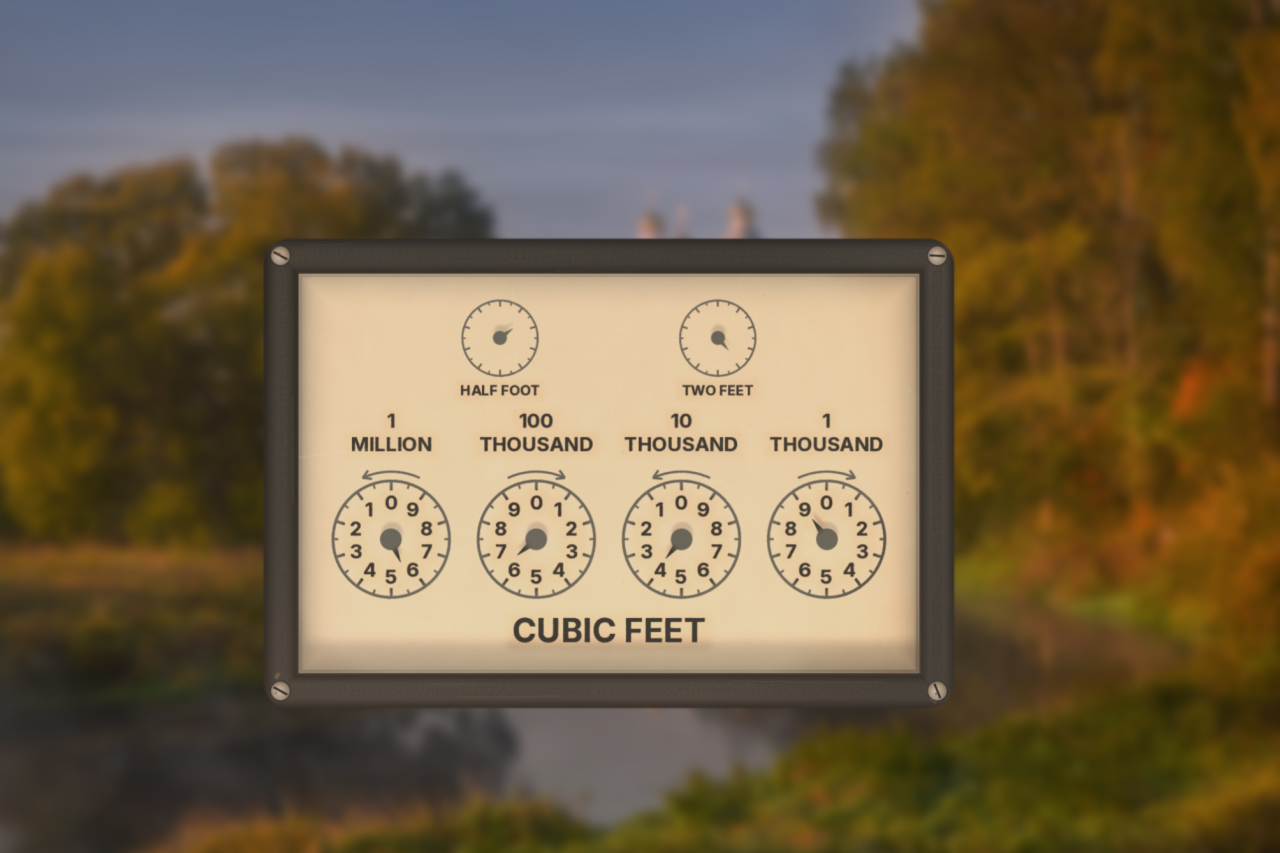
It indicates 563900 ft³
